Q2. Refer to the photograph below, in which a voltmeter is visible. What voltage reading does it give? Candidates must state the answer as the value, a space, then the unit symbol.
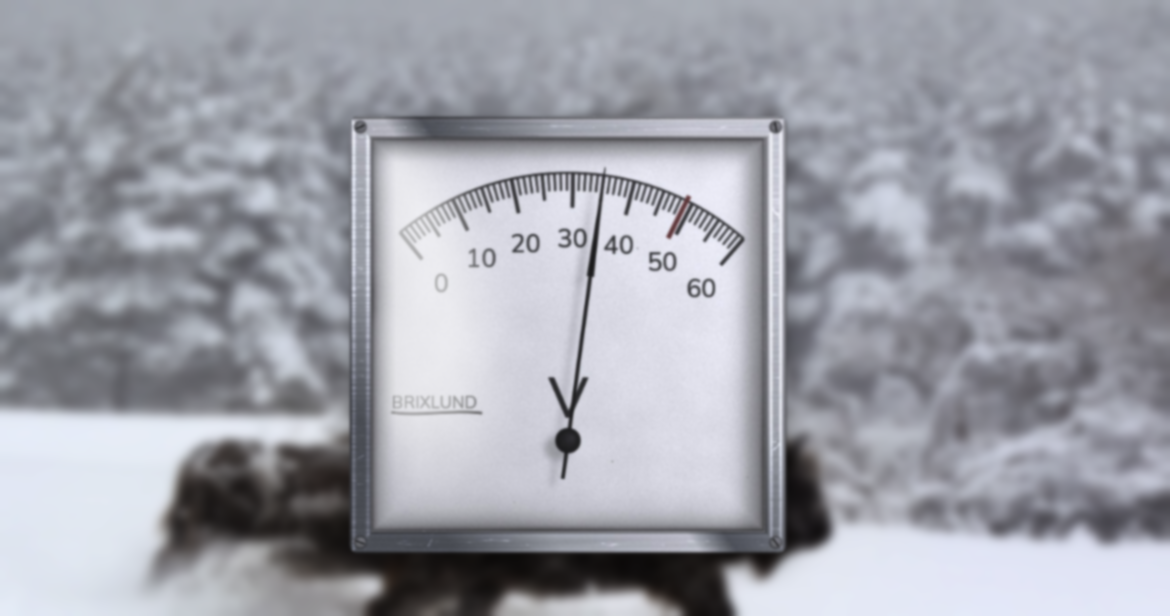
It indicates 35 V
